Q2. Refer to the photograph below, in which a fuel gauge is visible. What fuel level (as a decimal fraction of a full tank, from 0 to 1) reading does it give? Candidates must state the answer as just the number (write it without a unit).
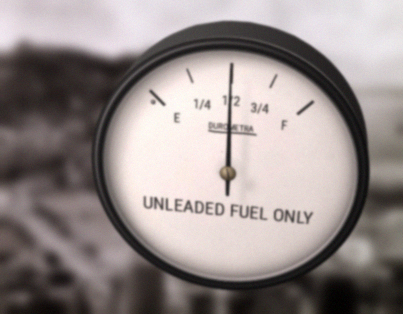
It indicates 0.5
